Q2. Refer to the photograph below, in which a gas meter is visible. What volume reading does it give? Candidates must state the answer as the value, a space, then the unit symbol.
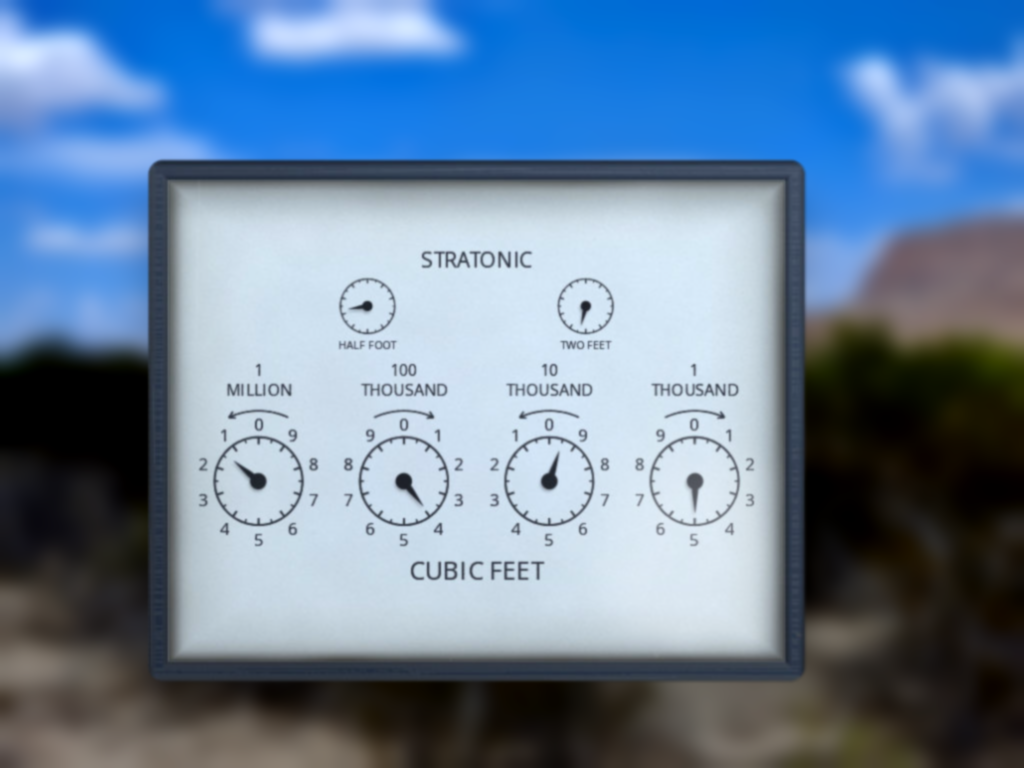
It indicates 139500 ft³
